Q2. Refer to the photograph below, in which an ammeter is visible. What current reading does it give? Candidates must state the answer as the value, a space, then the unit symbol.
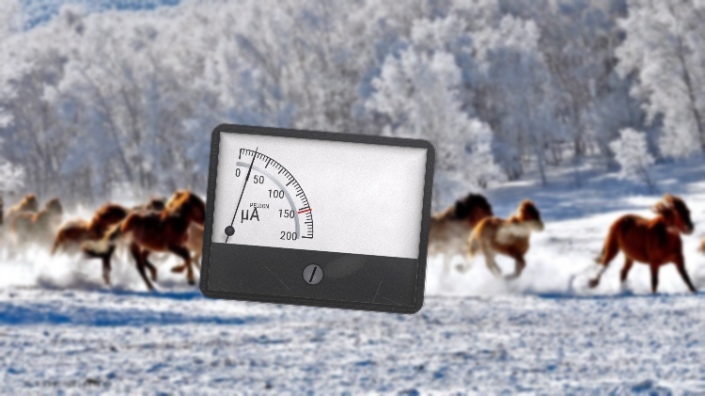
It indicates 25 µA
